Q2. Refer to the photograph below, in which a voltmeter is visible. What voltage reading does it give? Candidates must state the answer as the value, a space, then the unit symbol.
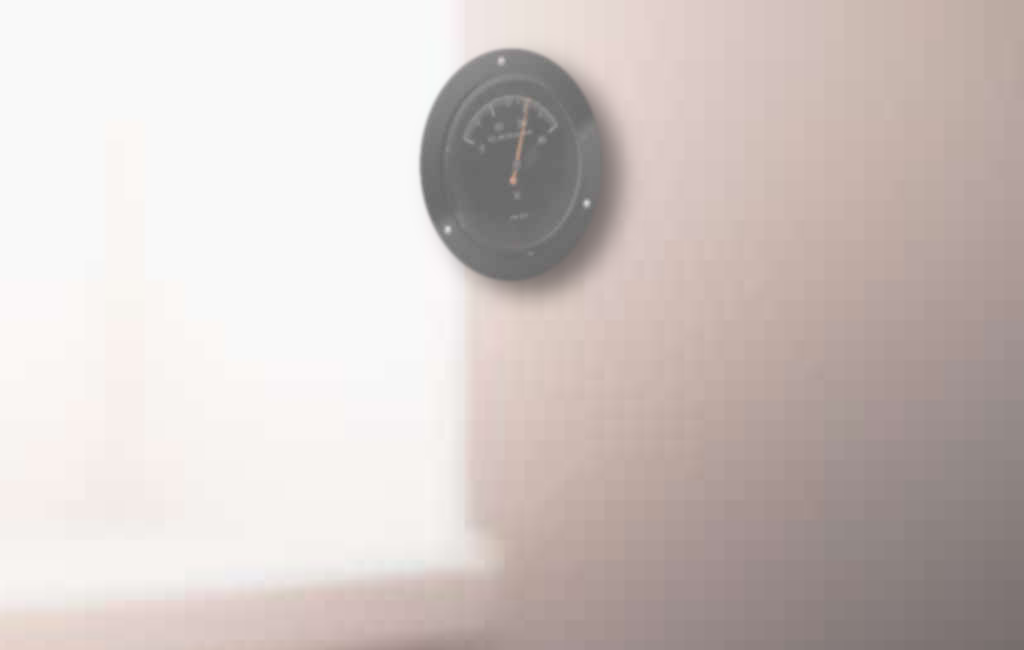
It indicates 20 V
